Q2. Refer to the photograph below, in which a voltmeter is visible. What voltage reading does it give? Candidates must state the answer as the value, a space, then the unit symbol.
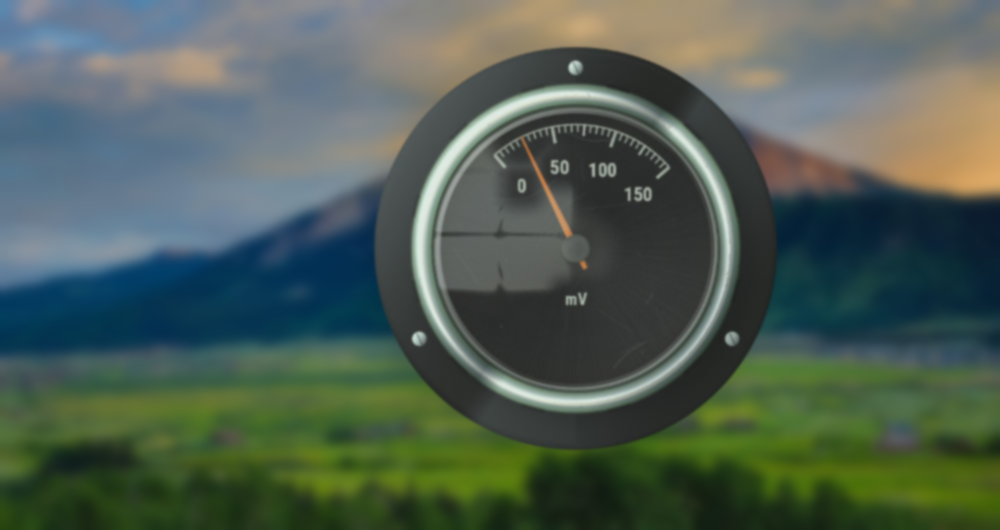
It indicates 25 mV
